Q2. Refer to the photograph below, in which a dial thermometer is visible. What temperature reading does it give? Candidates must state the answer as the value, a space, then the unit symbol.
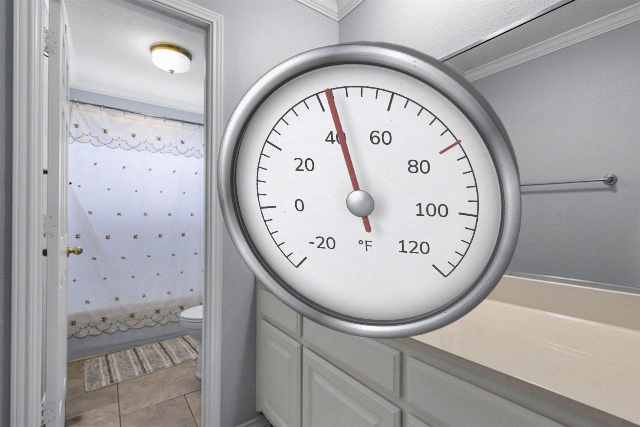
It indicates 44 °F
